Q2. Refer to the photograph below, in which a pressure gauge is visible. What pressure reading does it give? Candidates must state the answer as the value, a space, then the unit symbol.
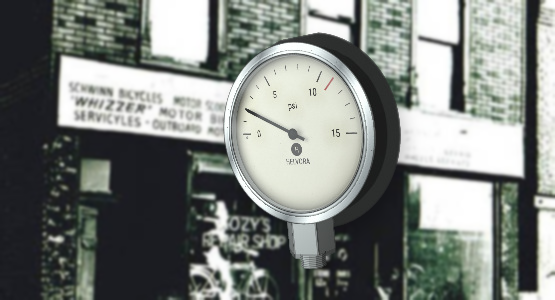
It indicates 2 psi
